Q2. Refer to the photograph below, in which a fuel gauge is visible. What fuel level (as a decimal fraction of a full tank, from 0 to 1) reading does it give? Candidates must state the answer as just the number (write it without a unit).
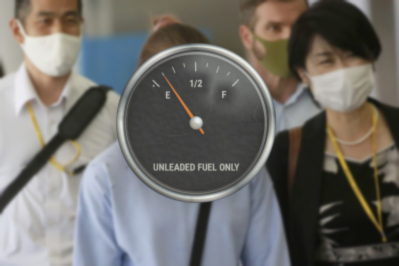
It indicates 0.125
